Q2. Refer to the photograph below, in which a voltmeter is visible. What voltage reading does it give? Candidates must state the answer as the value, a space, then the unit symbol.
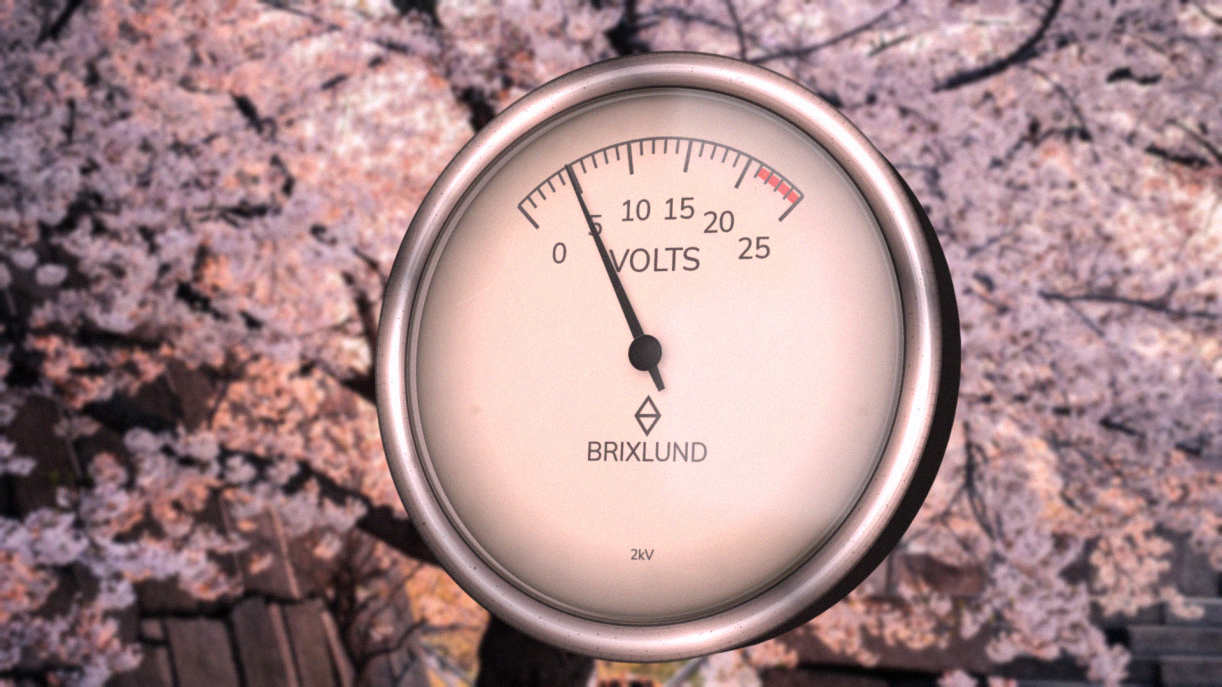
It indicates 5 V
